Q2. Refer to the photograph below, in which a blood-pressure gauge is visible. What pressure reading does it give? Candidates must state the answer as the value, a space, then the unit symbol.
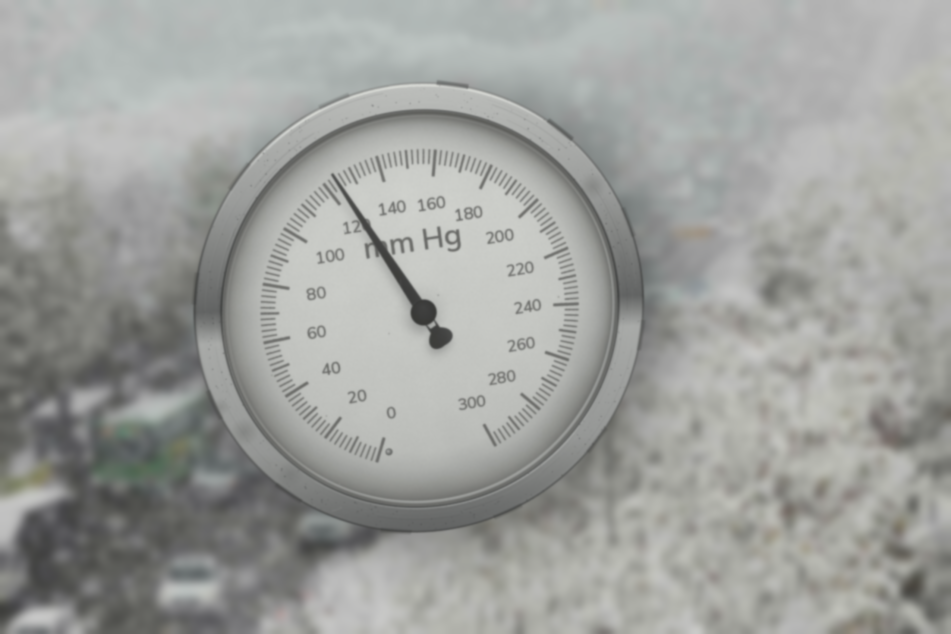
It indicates 124 mmHg
